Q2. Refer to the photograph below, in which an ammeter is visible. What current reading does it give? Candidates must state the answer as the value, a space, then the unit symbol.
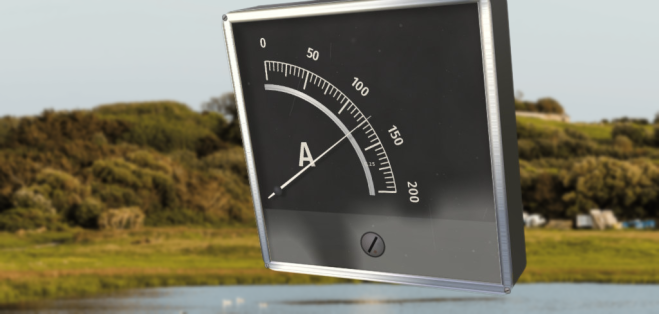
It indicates 125 A
